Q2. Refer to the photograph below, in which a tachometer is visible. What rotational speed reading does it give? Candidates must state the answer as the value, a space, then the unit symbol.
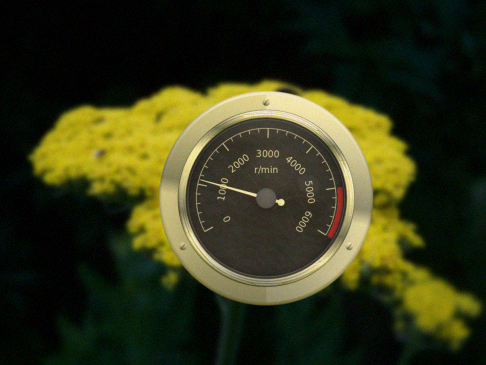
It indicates 1100 rpm
